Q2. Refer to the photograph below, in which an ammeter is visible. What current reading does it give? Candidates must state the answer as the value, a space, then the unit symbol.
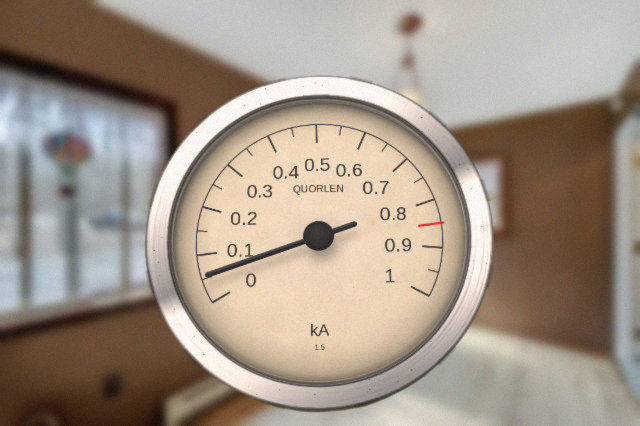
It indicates 0.05 kA
